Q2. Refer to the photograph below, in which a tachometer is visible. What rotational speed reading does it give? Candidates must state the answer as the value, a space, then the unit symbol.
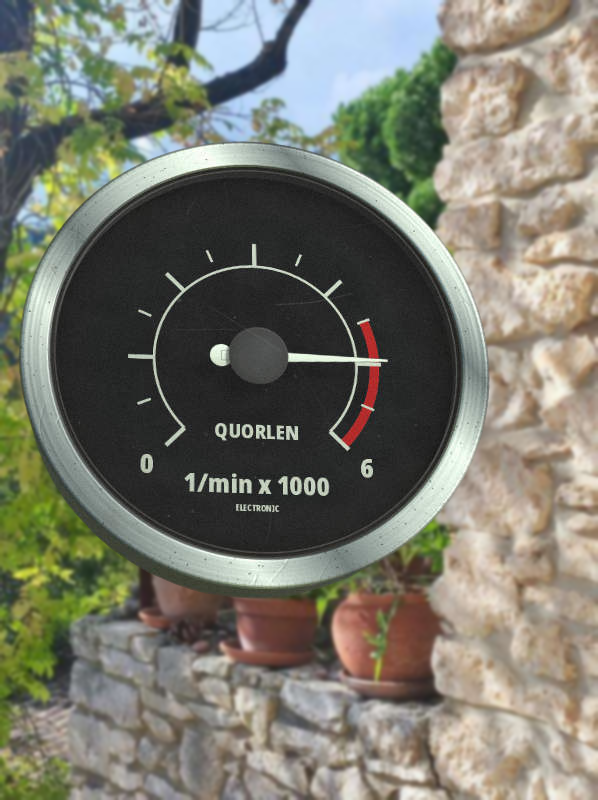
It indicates 5000 rpm
